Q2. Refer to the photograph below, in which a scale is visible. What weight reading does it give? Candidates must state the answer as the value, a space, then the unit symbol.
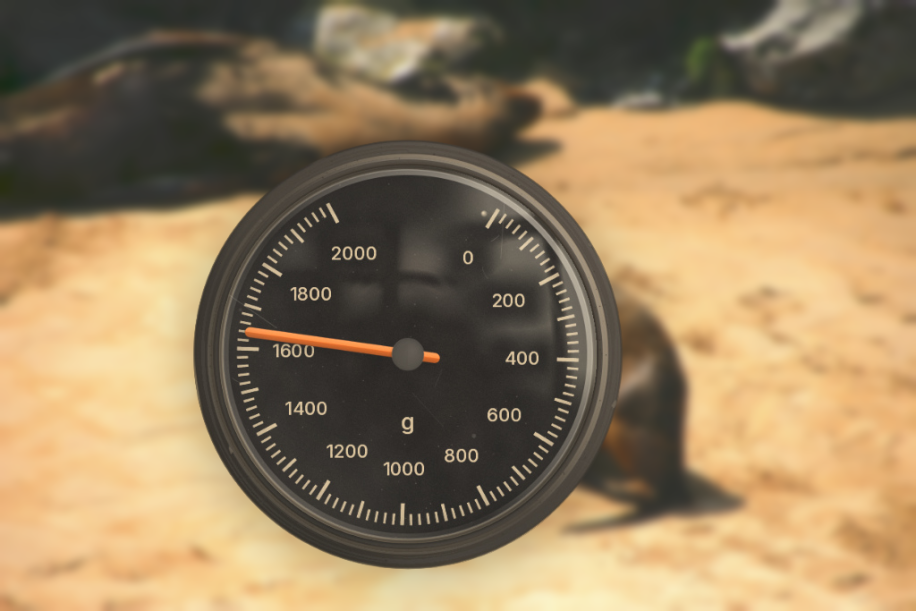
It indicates 1640 g
